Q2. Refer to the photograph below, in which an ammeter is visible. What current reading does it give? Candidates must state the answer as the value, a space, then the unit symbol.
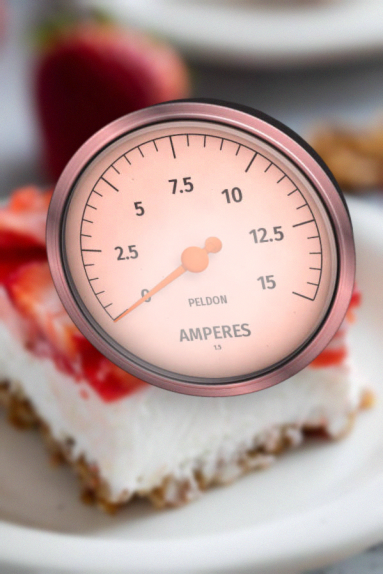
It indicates 0 A
